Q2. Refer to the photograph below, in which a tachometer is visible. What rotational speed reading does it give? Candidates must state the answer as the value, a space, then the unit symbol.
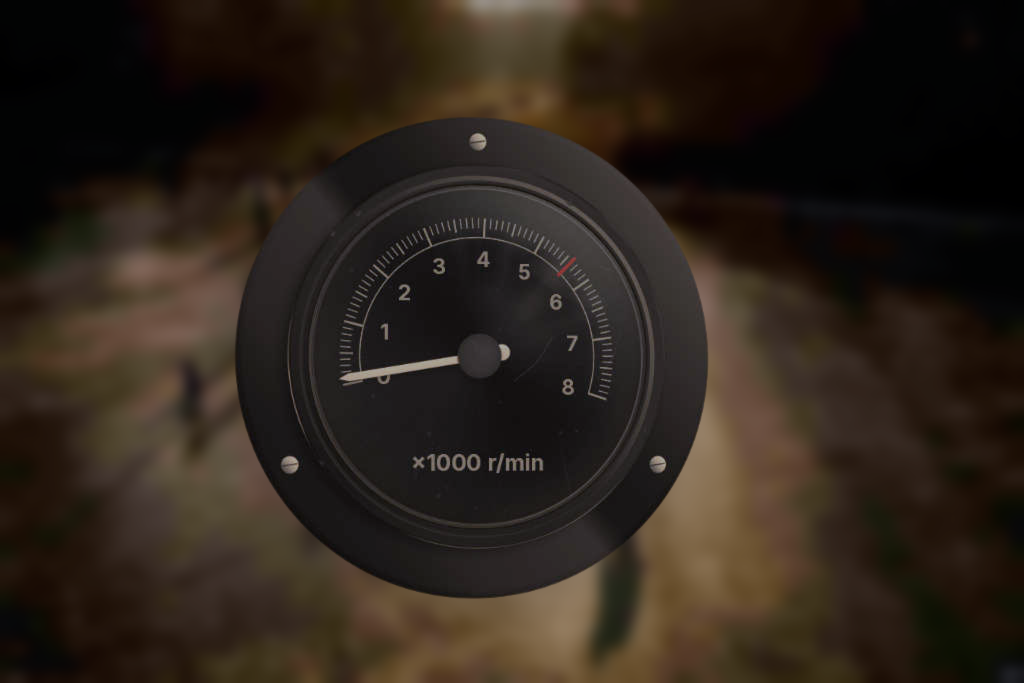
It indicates 100 rpm
